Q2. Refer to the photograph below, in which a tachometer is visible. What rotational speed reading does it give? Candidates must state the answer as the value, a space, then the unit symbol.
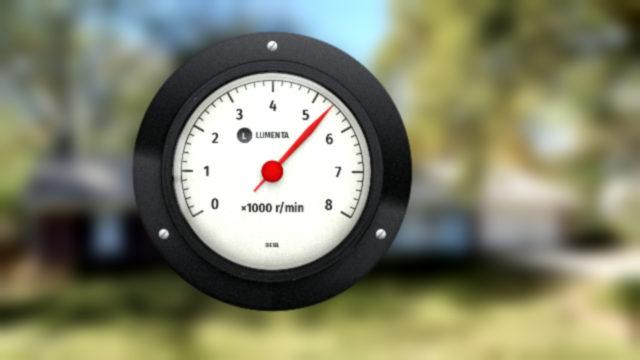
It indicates 5400 rpm
